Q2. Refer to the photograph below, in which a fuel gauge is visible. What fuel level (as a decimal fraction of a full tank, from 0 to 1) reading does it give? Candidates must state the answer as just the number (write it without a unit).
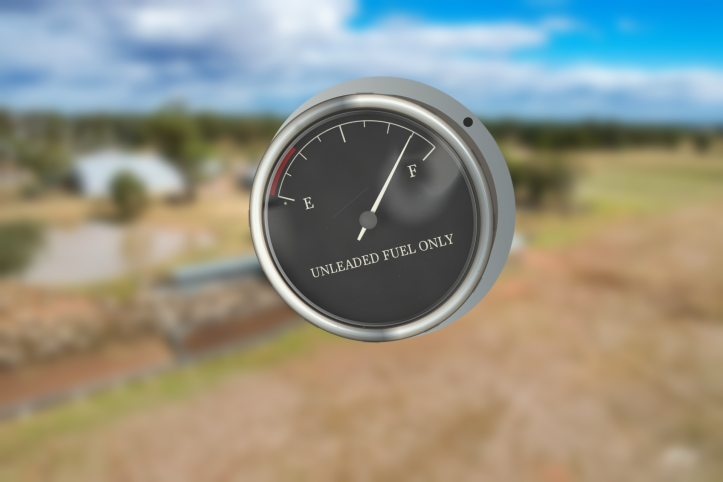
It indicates 0.875
